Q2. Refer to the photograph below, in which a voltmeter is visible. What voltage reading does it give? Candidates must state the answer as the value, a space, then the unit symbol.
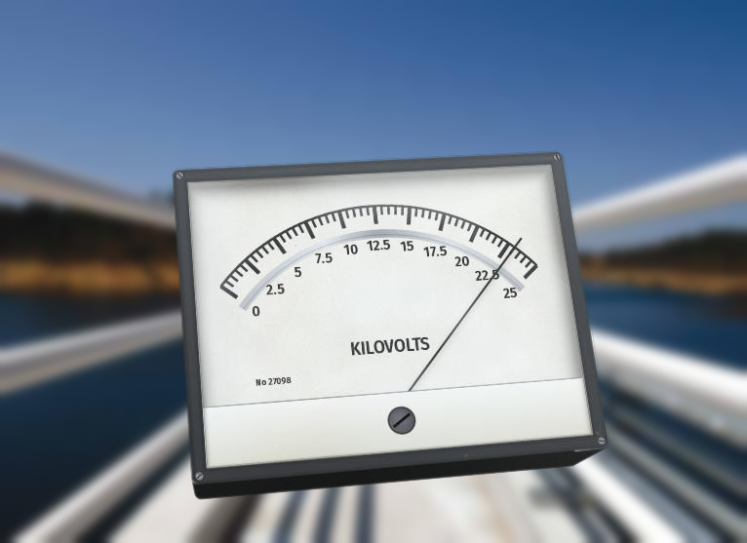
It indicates 23 kV
